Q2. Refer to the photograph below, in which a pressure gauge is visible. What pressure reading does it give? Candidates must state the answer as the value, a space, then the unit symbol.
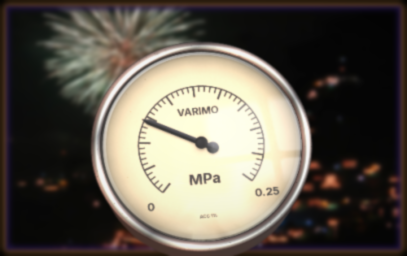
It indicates 0.07 MPa
